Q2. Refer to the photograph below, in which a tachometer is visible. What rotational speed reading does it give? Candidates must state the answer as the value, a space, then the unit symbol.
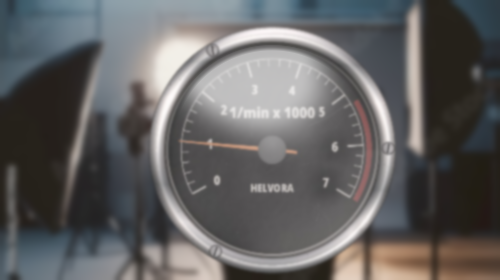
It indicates 1000 rpm
